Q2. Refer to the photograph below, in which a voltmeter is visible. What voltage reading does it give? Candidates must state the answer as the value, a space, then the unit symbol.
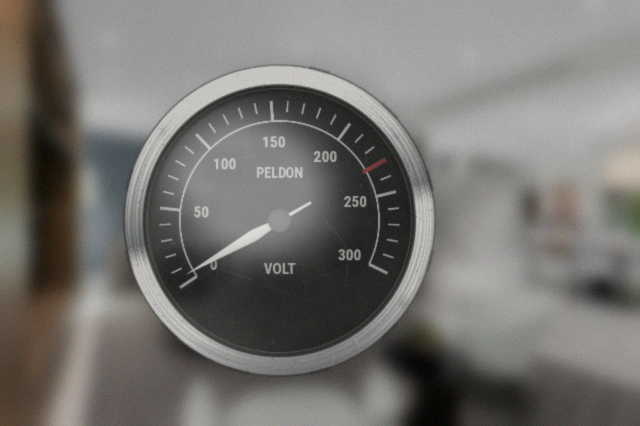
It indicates 5 V
